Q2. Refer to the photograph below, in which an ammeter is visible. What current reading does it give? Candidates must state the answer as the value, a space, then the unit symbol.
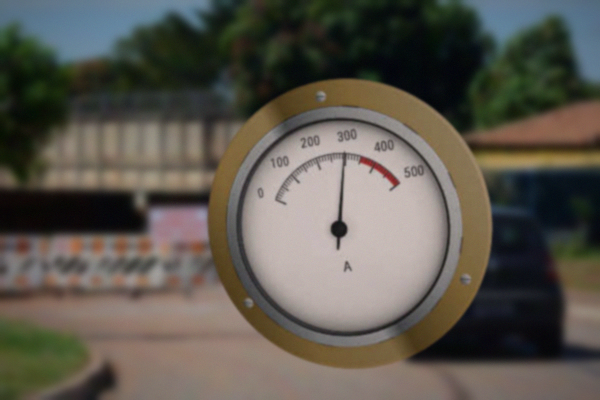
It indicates 300 A
